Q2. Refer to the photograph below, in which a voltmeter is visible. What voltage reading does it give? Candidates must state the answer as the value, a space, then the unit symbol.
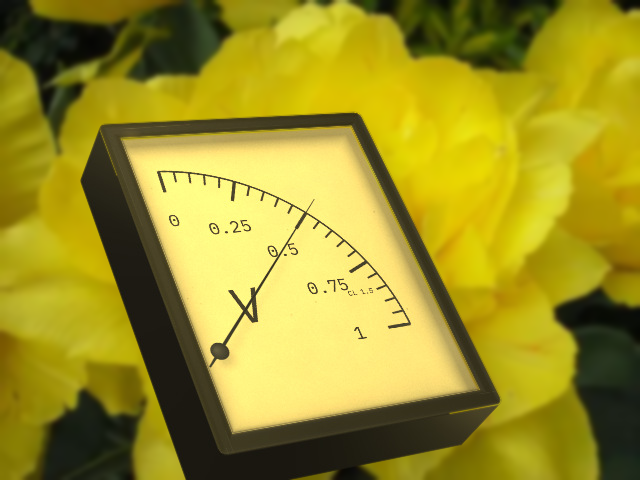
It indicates 0.5 V
